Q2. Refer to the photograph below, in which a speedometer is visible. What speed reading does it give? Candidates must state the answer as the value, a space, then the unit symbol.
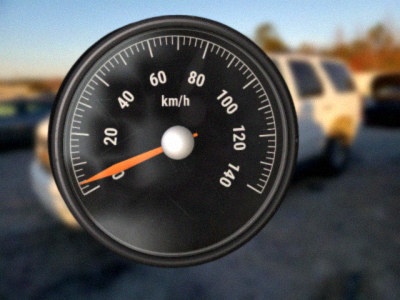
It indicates 4 km/h
